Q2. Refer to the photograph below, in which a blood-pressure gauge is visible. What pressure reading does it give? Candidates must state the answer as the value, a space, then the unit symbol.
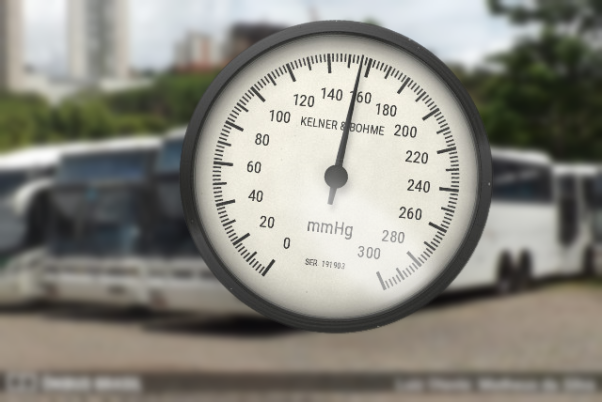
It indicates 156 mmHg
